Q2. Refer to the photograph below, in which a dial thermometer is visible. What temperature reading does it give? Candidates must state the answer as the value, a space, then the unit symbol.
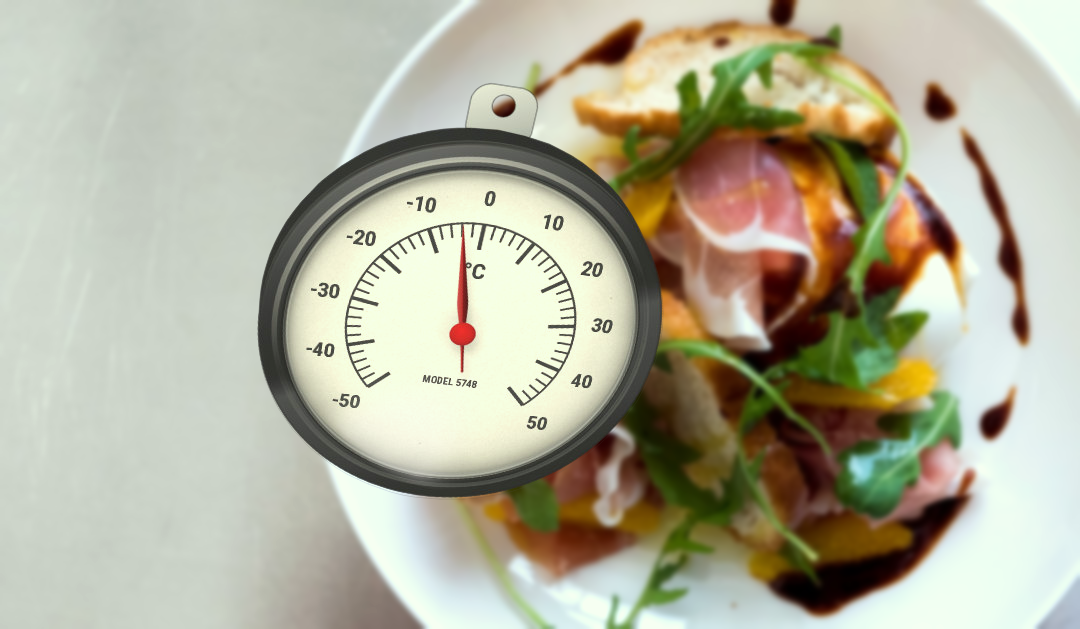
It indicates -4 °C
